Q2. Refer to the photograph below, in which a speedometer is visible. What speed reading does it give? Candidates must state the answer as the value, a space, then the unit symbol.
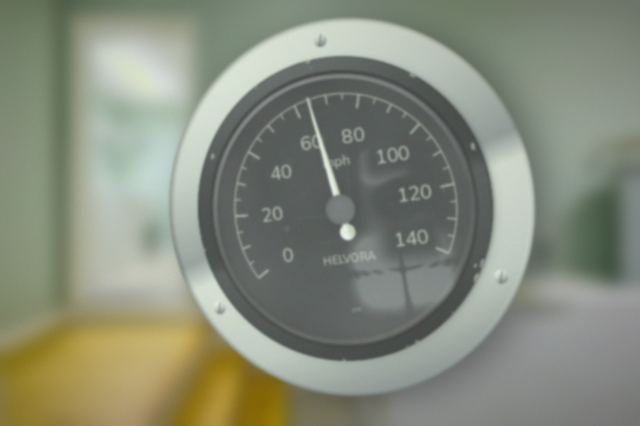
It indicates 65 mph
